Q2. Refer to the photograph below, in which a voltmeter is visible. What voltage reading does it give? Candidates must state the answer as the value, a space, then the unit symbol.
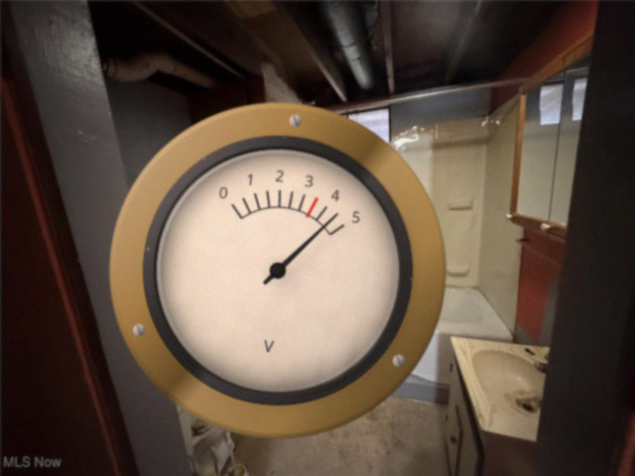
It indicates 4.5 V
